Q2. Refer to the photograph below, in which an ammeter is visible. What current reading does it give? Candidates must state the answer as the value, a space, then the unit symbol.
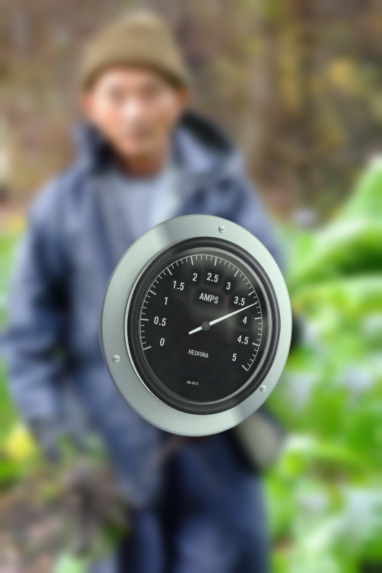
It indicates 3.7 A
